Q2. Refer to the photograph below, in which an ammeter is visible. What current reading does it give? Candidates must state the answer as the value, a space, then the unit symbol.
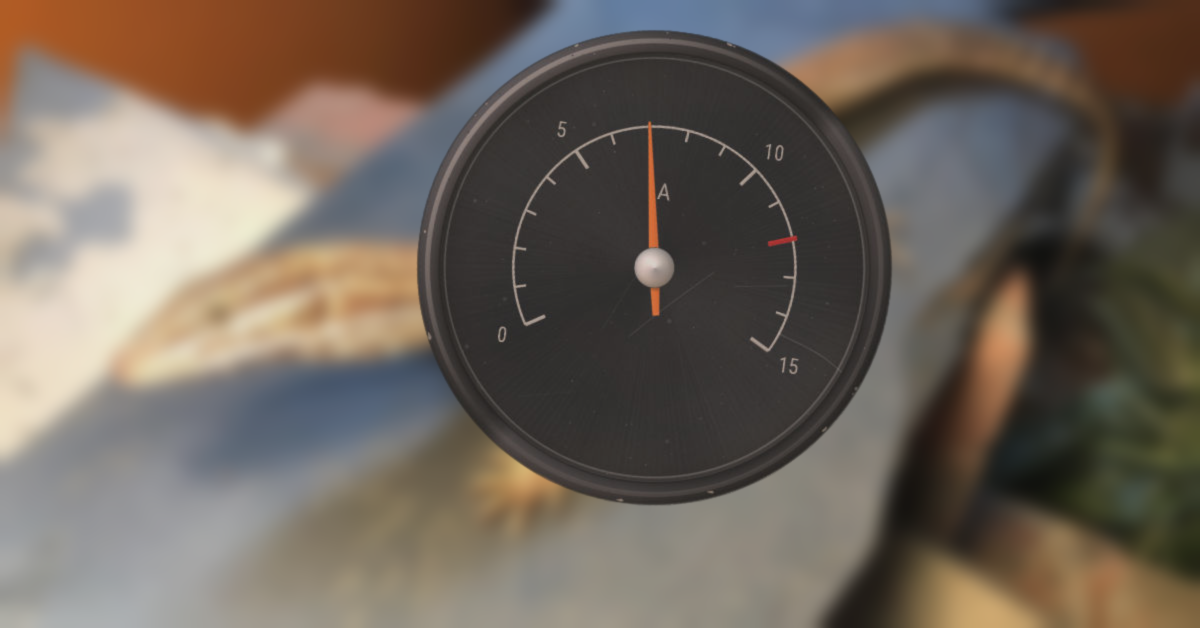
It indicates 7 A
